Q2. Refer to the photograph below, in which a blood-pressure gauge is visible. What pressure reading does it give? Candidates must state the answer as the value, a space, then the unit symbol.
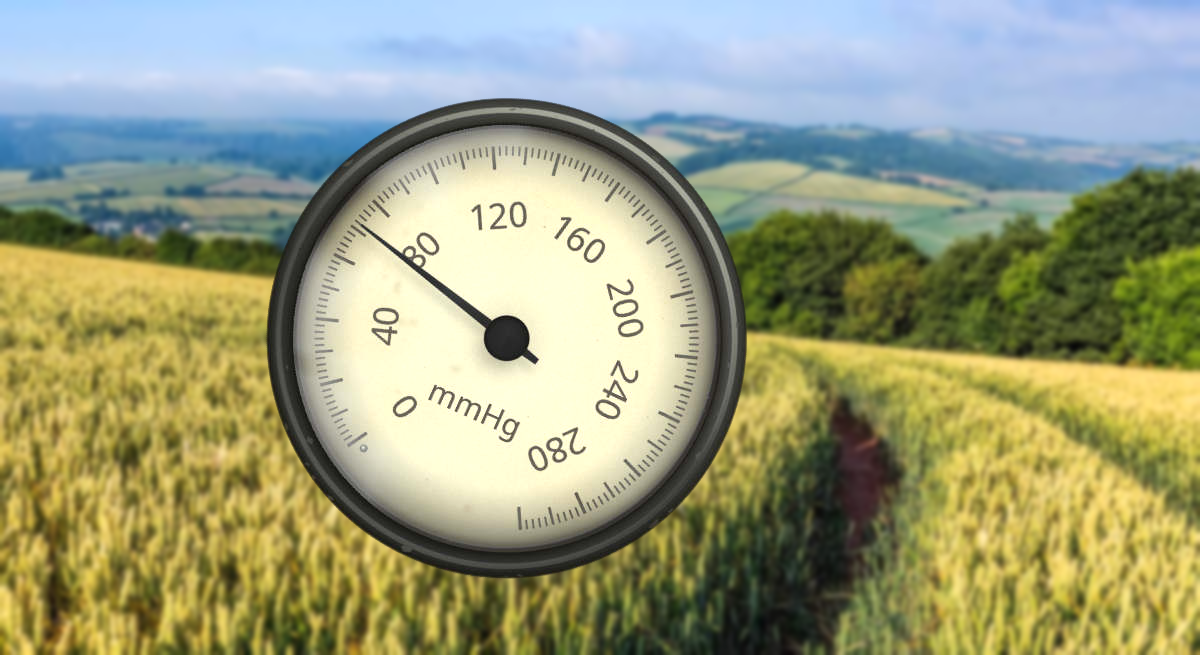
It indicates 72 mmHg
